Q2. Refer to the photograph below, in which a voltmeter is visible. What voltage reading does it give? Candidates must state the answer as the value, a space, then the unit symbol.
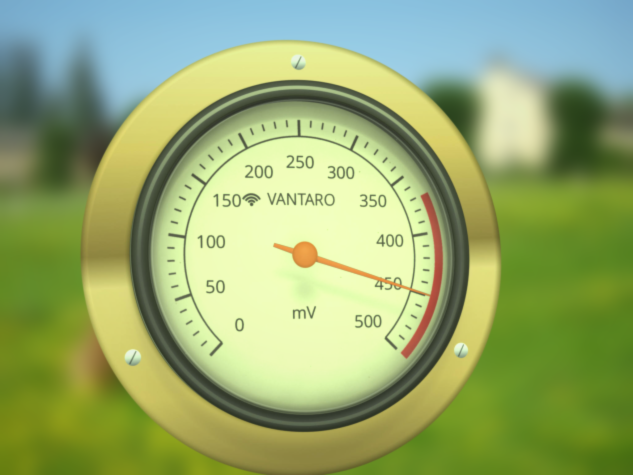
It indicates 450 mV
